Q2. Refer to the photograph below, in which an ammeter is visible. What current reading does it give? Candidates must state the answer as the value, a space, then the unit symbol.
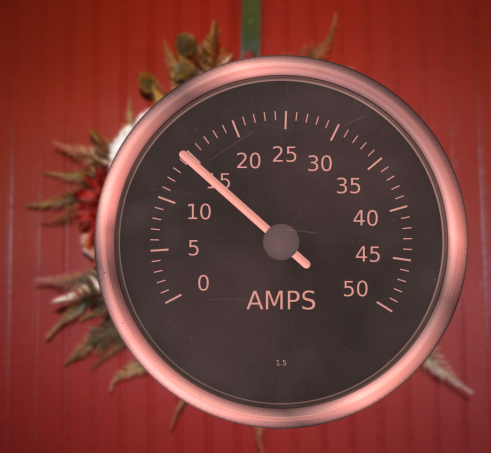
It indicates 14.5 A
